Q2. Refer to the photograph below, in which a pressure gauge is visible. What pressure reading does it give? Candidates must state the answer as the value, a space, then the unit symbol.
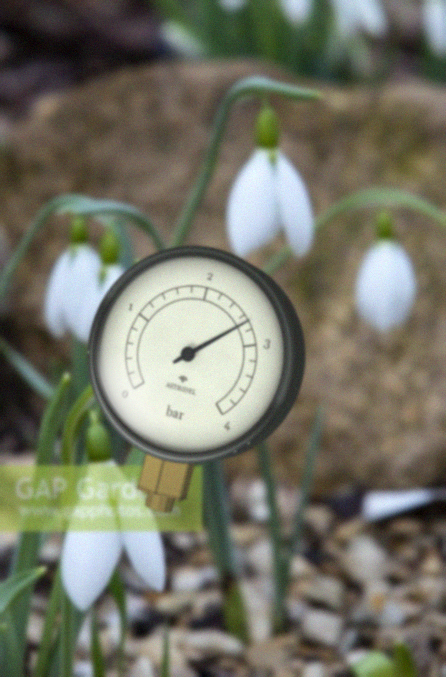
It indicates 2.7 bar
